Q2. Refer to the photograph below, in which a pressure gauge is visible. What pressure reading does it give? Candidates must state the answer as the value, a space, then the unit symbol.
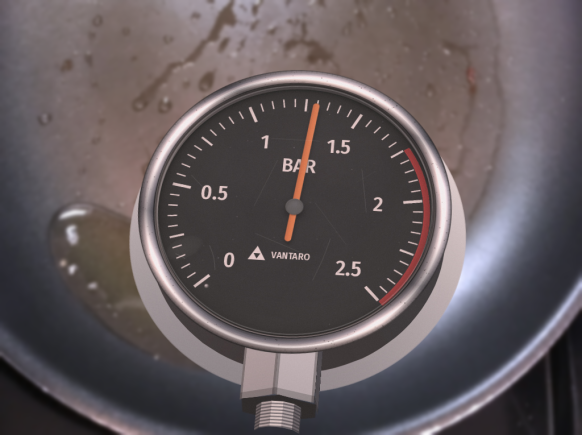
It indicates 1.3 bar
